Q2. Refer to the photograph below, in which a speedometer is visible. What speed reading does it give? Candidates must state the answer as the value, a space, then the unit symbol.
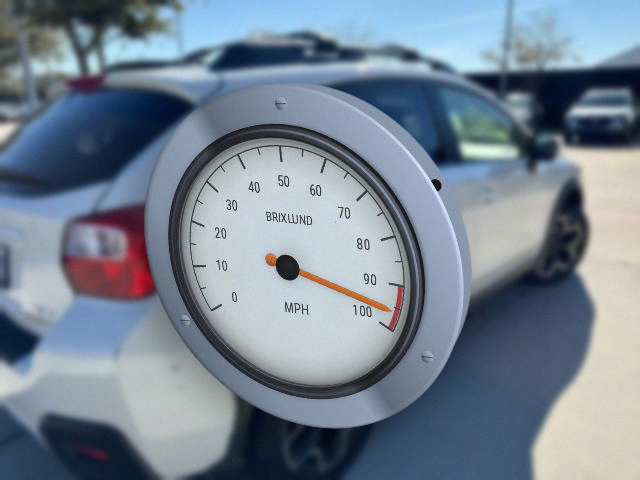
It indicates 95 mph
